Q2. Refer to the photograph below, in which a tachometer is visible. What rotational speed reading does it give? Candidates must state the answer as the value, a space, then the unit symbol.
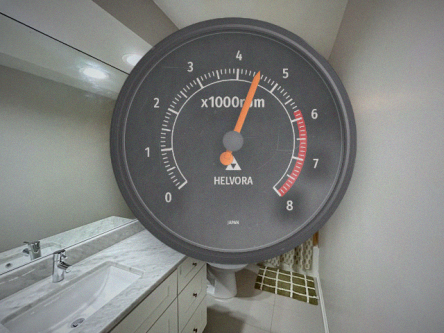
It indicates 4500 rpm
